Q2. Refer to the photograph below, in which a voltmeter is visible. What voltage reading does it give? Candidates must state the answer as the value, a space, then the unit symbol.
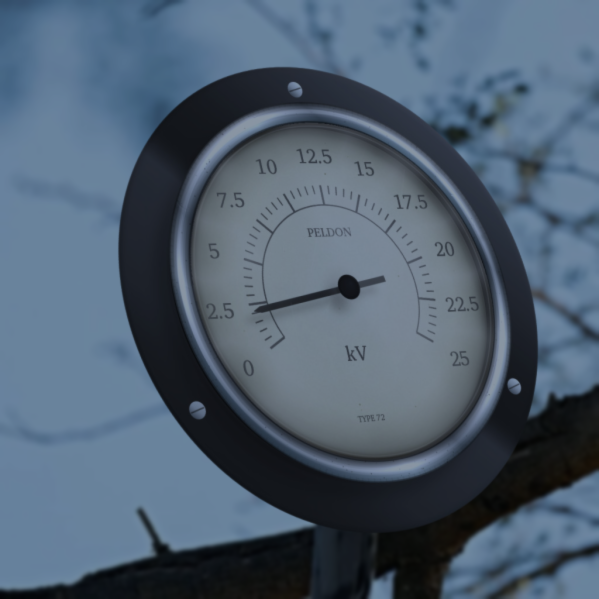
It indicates 2 kV
